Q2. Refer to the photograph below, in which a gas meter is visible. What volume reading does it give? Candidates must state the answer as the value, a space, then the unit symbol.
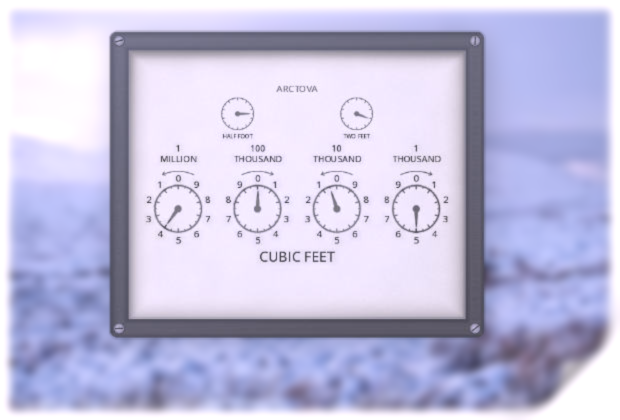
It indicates 400500 ft³
